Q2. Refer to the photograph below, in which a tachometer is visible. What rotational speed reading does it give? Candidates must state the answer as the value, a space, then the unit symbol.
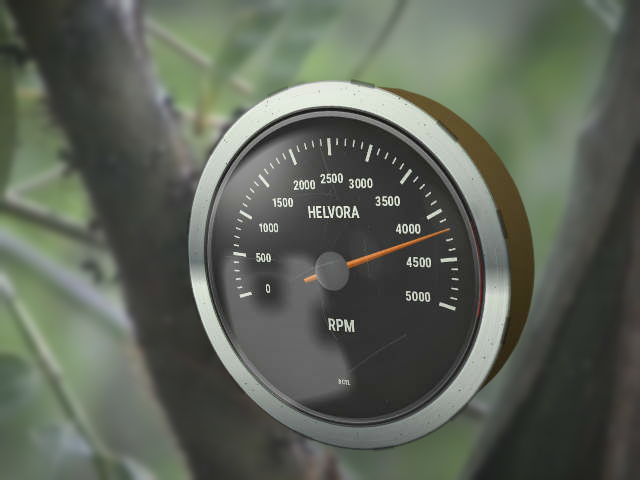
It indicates 4200 rpm
